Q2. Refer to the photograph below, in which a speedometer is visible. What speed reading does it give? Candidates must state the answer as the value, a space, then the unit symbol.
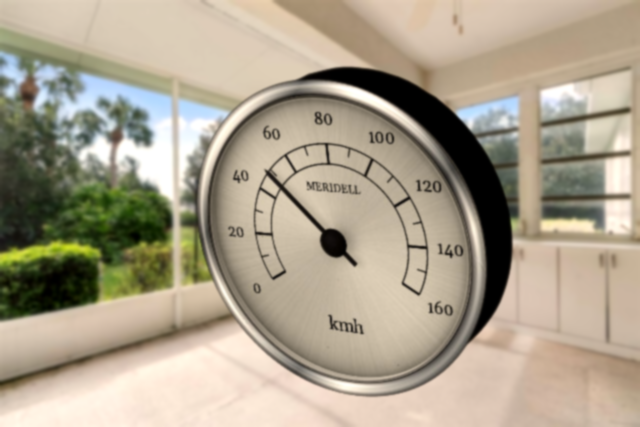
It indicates 50 km/h
